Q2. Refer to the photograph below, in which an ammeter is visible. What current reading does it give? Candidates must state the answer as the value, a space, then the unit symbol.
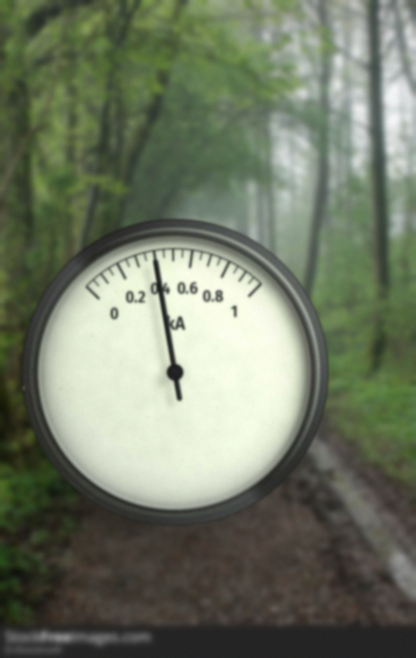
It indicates 0.4 kA
